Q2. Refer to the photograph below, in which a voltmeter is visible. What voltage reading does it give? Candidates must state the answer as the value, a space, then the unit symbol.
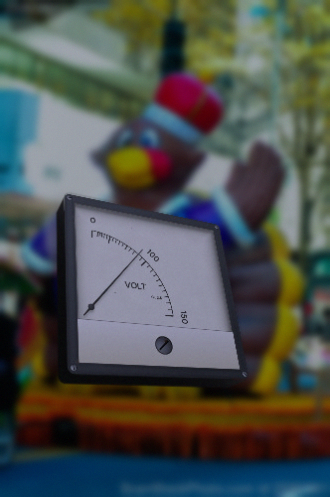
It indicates 90 V
